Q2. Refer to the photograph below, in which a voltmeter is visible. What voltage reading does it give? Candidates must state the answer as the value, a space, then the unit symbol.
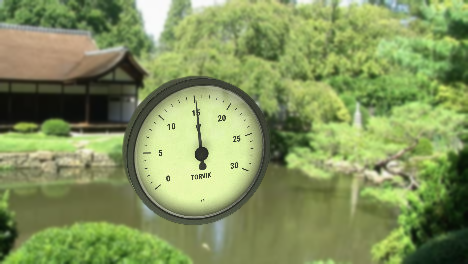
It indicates 15 V
